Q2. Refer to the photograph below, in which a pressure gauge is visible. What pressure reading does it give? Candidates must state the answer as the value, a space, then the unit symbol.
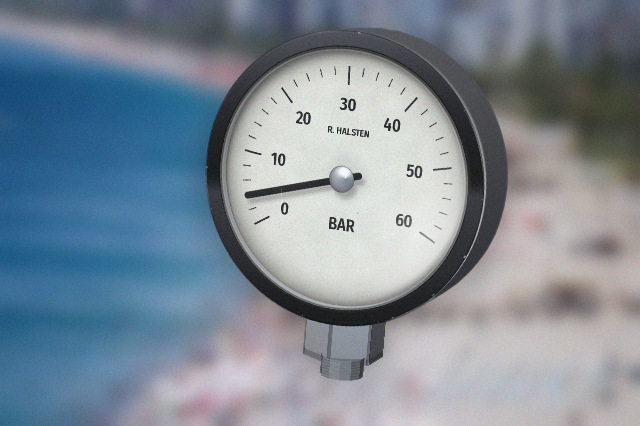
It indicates 4 bar
